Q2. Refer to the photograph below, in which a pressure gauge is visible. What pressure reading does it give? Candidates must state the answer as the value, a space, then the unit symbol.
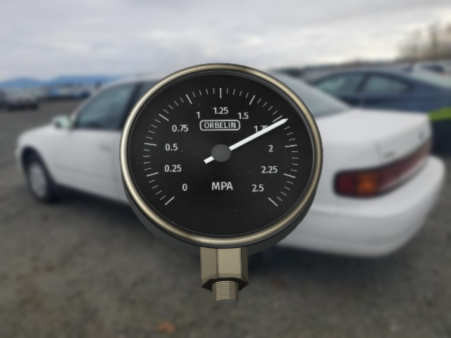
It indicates 1.8 MPa
